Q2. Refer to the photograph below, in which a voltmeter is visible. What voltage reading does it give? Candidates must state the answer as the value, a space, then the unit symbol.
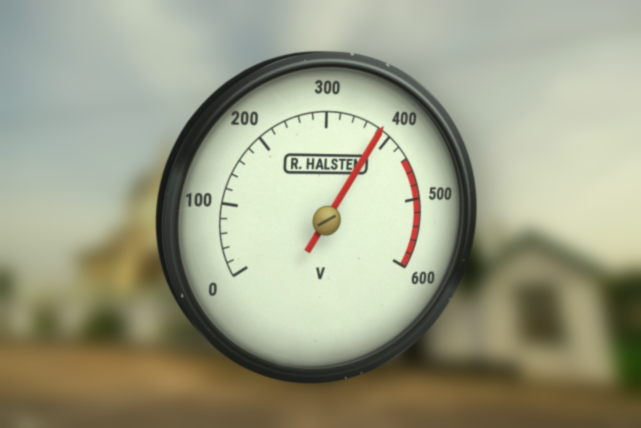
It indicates 380 V
